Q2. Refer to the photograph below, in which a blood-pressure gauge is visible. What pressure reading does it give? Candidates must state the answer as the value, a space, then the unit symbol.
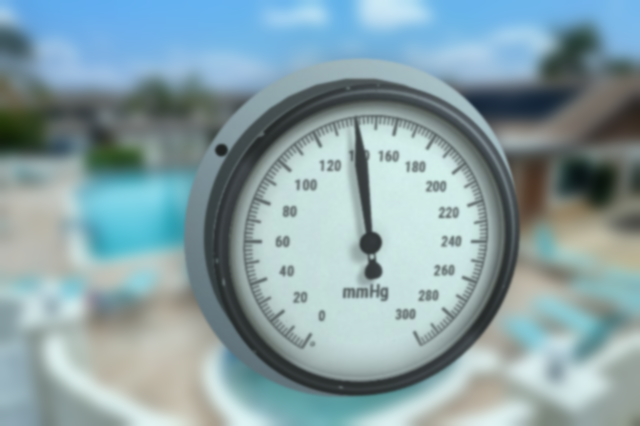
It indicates 140 mmHg
